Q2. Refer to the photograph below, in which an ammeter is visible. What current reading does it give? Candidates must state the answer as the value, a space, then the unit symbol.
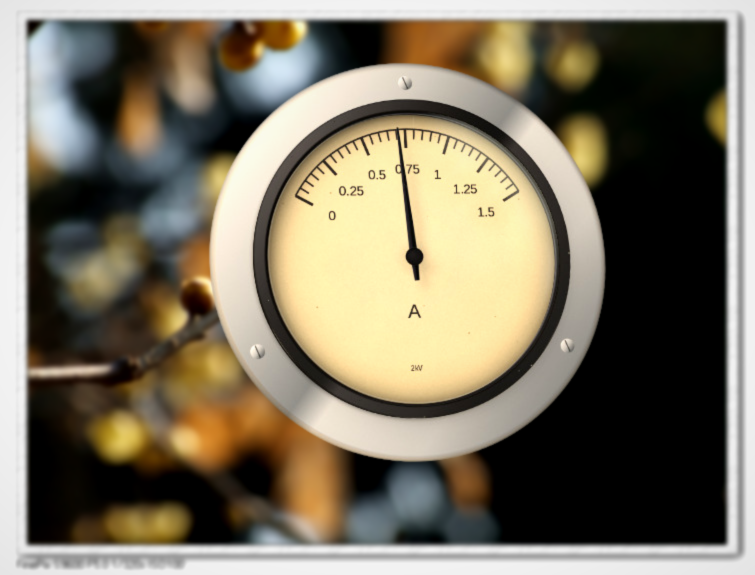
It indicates 0.7 A
